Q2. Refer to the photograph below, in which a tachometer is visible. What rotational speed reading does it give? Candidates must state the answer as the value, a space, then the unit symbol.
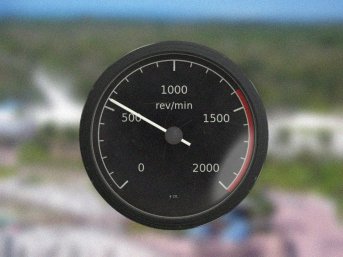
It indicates 550 rpm
